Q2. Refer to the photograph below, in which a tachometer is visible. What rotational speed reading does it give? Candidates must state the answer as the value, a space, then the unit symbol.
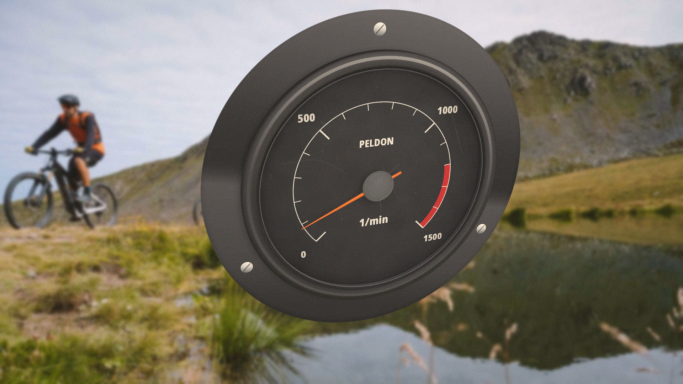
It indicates 100 rpm
